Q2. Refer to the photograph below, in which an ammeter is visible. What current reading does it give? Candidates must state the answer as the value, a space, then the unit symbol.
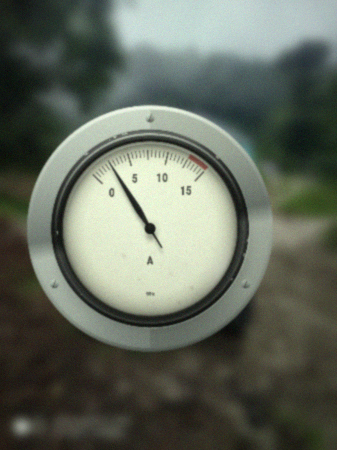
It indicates 2.5 A
